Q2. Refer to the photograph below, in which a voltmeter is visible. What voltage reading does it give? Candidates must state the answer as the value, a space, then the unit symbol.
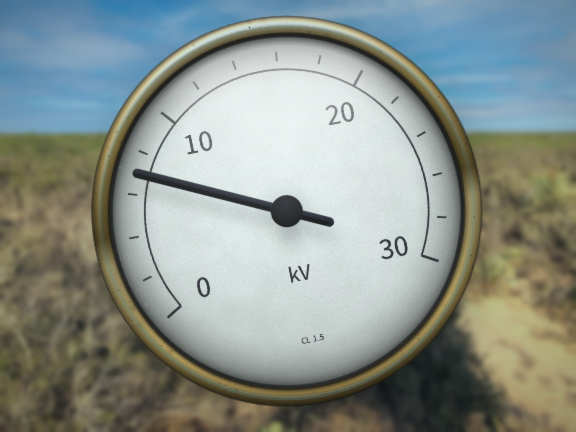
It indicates 7 kV
